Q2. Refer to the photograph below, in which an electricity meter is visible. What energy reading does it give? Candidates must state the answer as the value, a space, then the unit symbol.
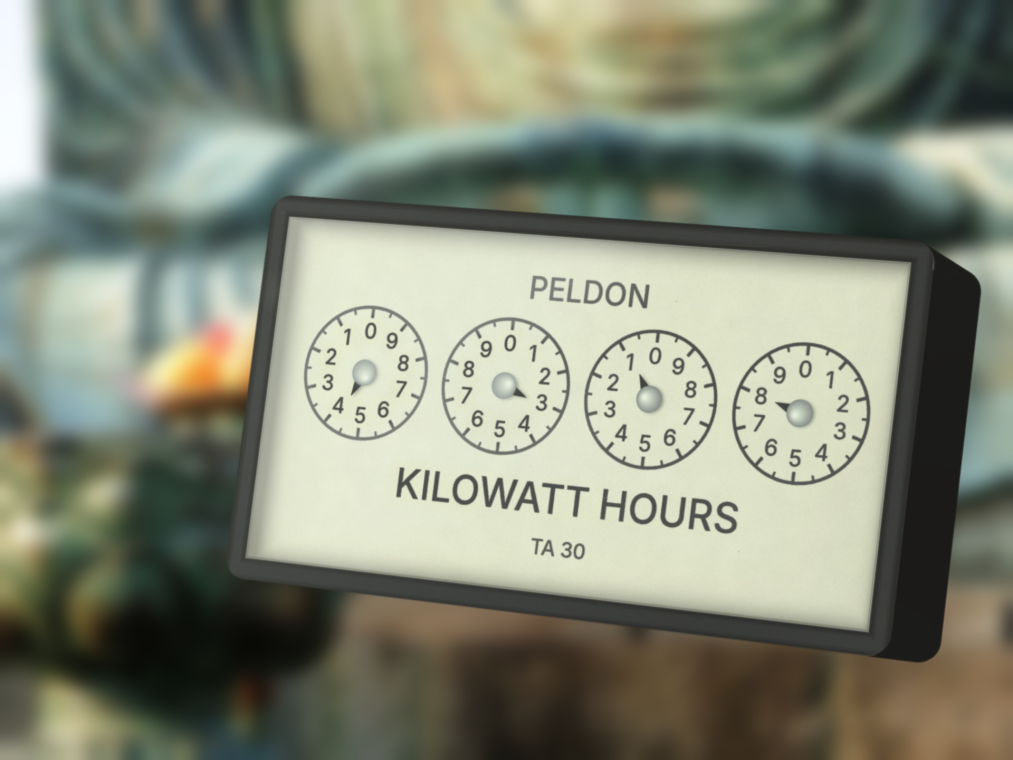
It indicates 4308 kWh
